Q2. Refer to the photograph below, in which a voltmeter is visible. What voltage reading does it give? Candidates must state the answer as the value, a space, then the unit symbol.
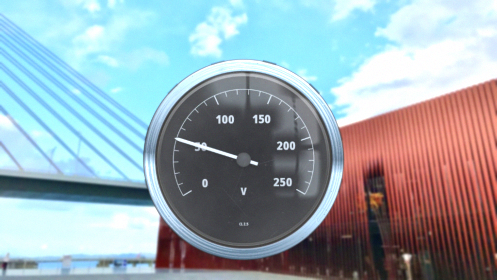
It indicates 50 V
